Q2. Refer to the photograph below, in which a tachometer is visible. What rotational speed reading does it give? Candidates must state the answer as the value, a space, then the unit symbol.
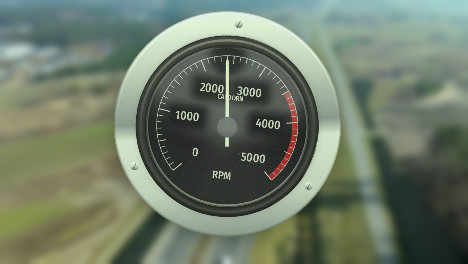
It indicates 2400 rpm
